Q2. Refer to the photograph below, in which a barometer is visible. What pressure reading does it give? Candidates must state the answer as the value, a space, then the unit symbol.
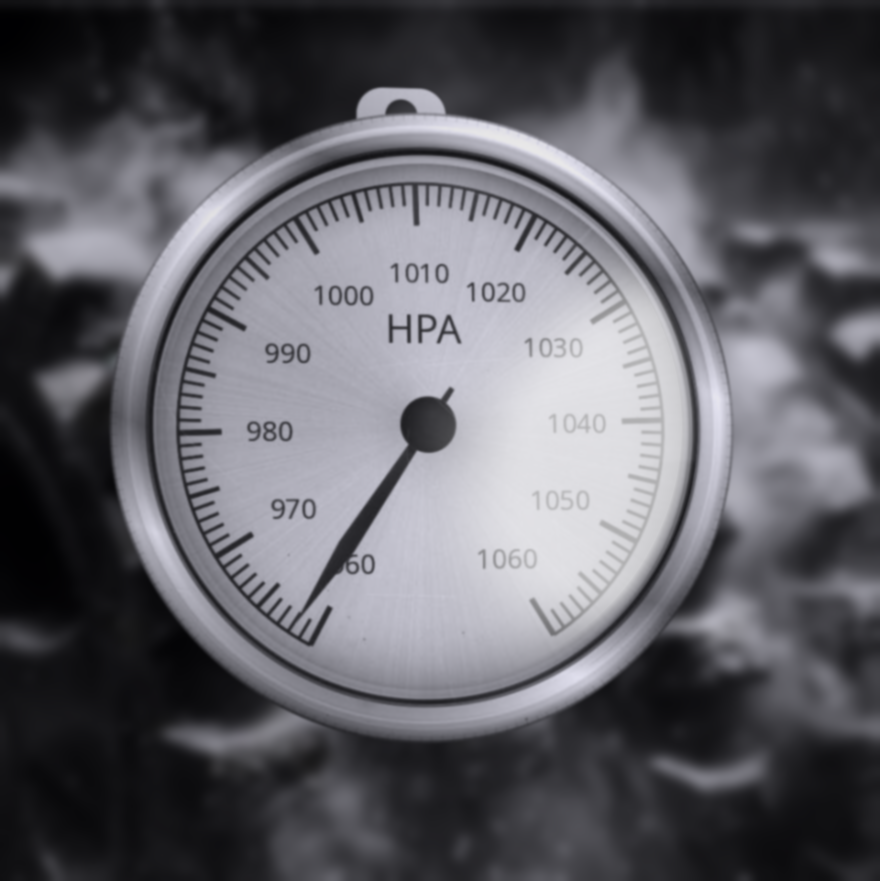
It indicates 962 hPa
